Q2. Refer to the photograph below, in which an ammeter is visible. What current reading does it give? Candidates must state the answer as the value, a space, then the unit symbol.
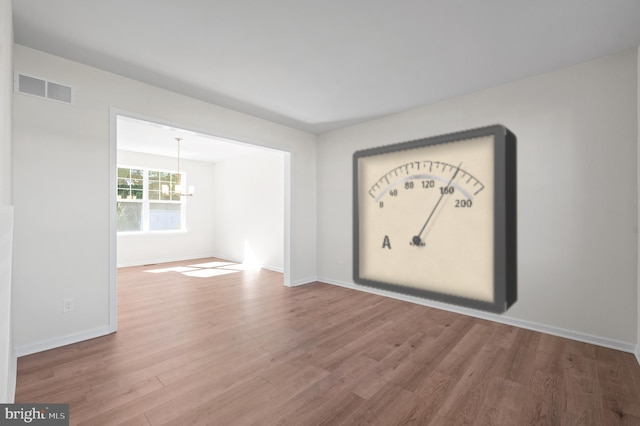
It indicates 160 A
